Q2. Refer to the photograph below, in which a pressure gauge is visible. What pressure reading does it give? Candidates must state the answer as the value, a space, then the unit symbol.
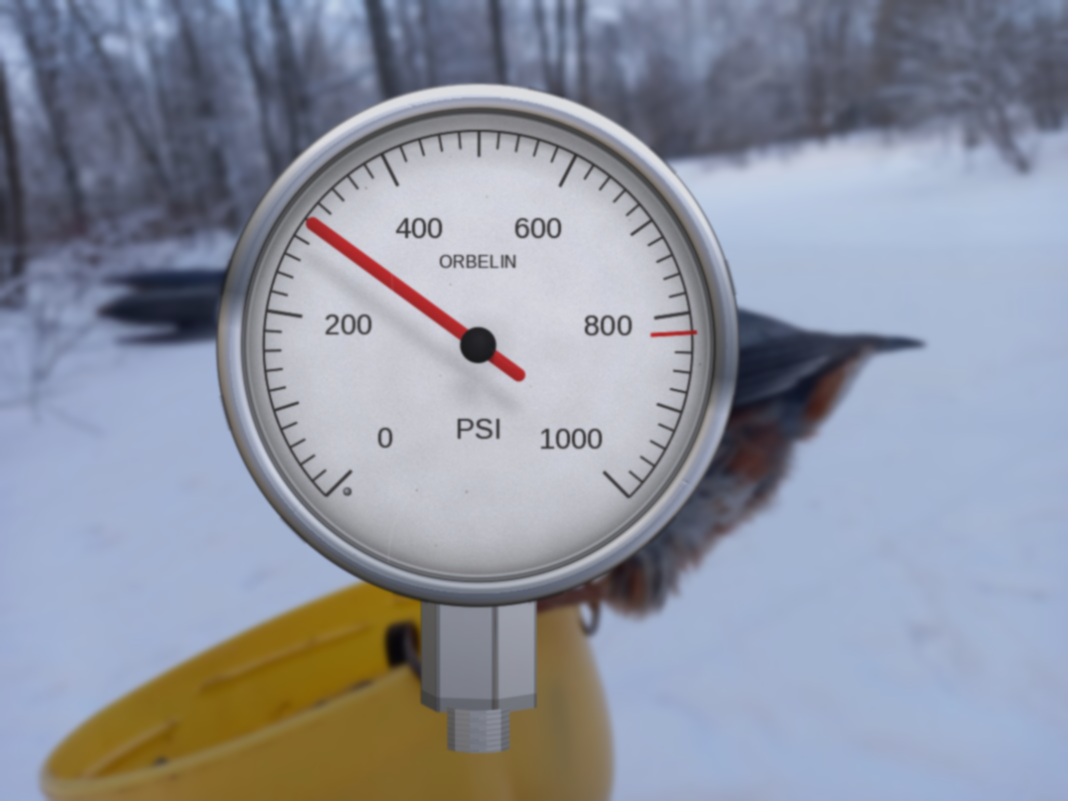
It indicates 300 psi
